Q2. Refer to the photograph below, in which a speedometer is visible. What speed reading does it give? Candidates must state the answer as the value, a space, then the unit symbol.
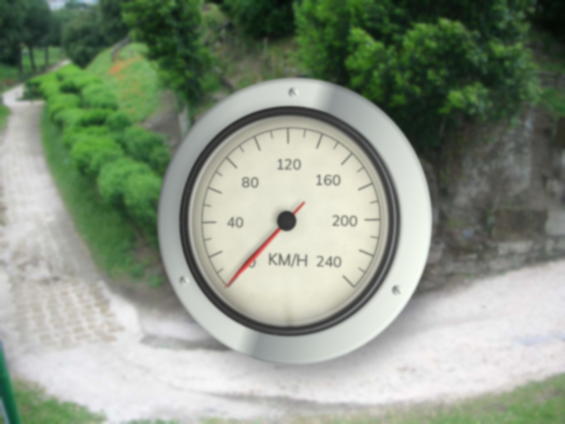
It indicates 0 km/h
